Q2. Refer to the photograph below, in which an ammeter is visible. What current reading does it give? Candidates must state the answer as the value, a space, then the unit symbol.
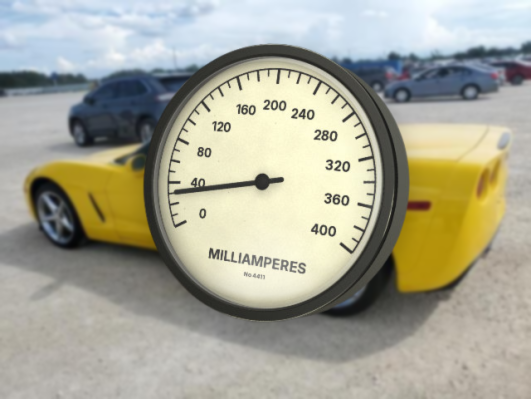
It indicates 30 mA
